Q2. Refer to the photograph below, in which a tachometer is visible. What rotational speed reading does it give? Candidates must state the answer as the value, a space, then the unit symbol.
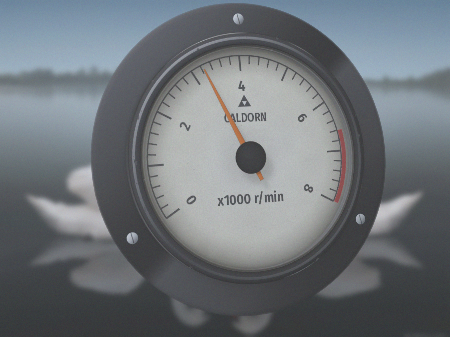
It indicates 3200 rpm
